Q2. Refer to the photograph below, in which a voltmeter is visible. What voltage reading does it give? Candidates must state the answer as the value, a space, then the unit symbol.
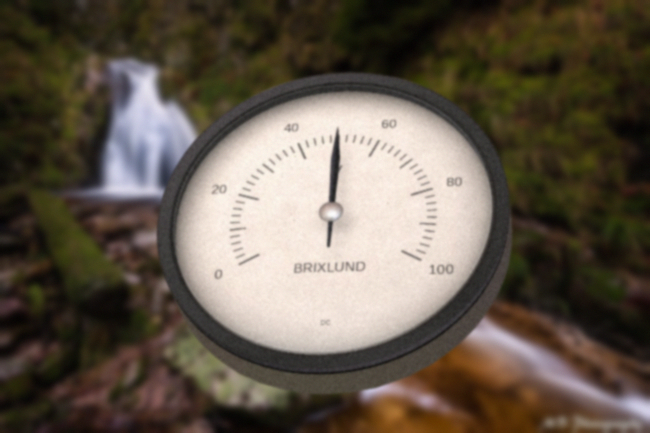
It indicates 50 V
